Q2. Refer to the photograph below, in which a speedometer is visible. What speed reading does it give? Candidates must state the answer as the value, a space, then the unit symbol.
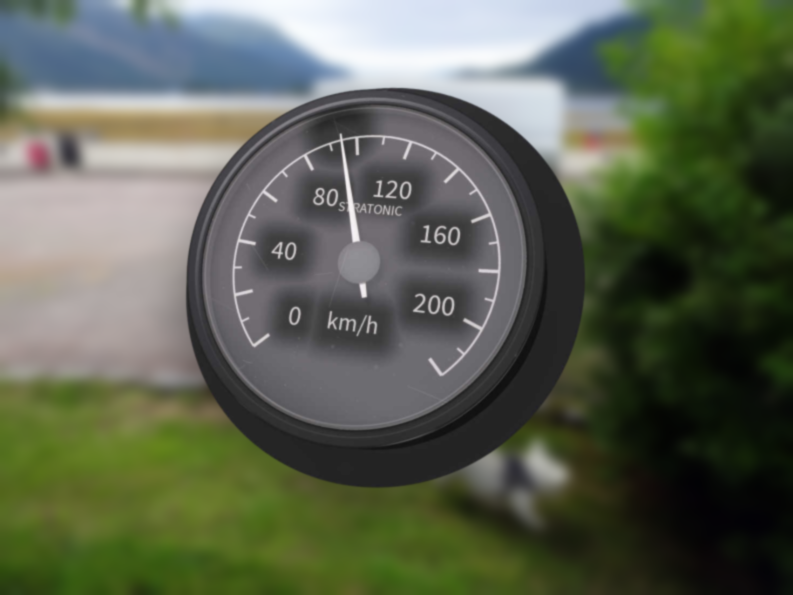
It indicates 95 km/h
